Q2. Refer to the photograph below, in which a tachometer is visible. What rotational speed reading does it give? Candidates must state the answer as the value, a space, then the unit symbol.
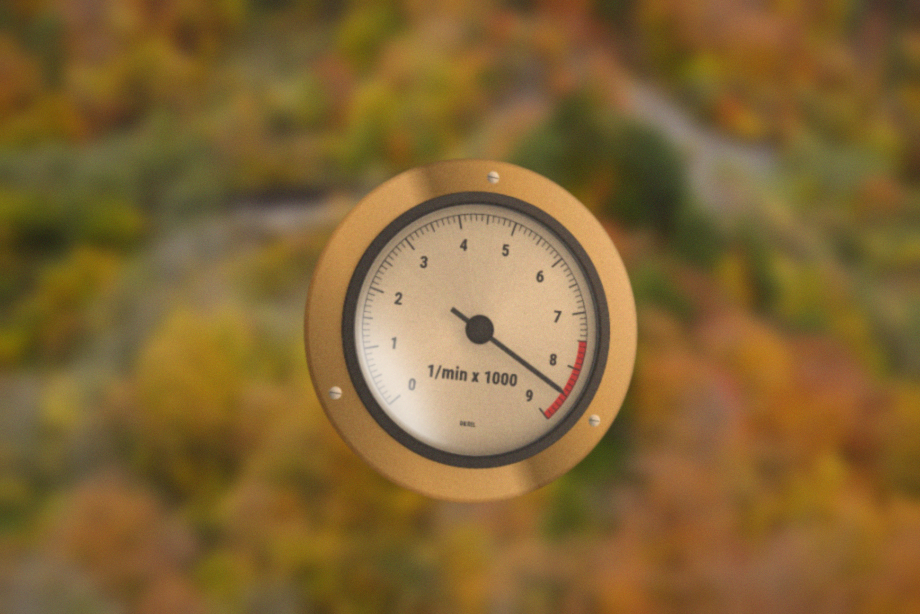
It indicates 8500 rpm
